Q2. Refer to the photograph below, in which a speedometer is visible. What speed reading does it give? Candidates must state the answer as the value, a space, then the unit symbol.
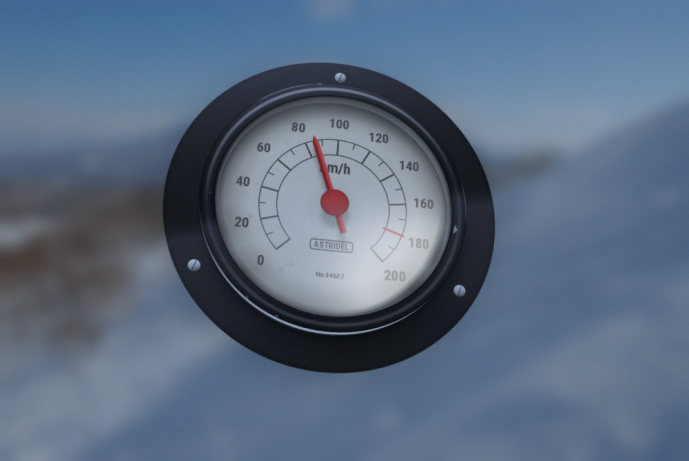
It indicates 85 km/h
